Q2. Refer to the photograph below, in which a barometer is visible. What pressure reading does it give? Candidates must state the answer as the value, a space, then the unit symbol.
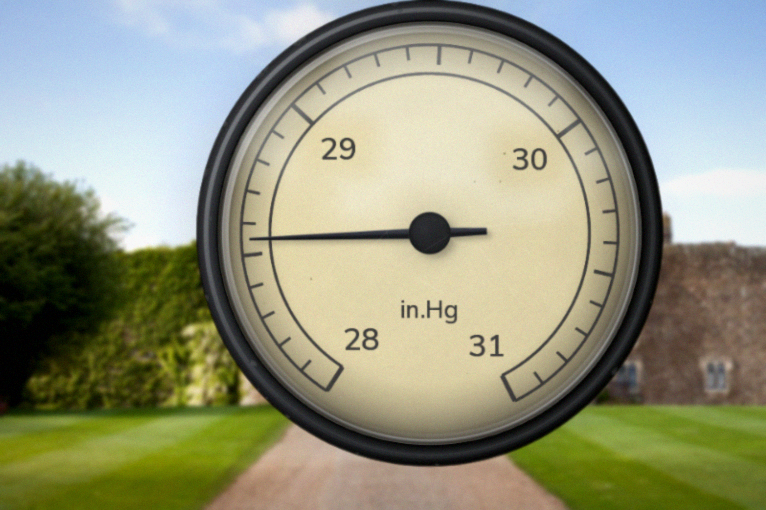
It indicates 28.55 inHg
